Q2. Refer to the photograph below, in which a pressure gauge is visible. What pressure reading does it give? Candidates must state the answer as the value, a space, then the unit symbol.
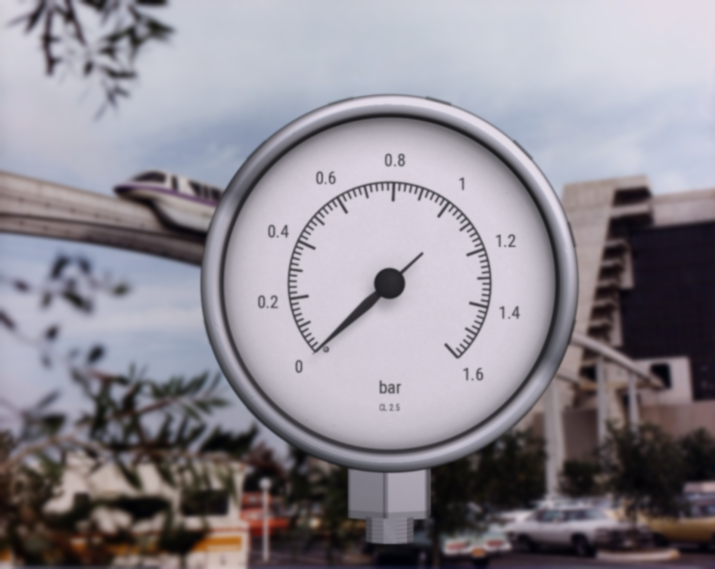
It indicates 0 bar
